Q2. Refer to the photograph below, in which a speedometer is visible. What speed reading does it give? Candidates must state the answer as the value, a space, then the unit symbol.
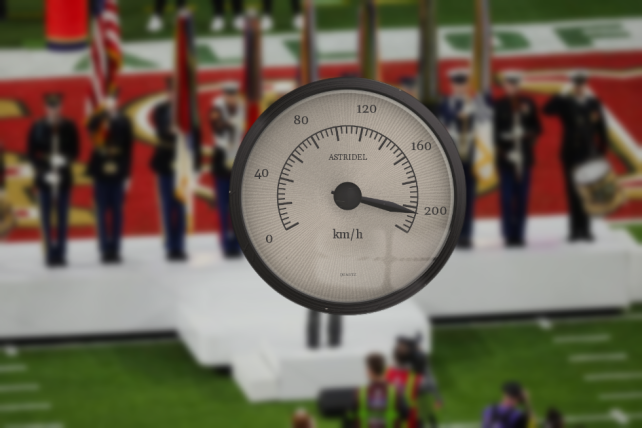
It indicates 204 km/h
